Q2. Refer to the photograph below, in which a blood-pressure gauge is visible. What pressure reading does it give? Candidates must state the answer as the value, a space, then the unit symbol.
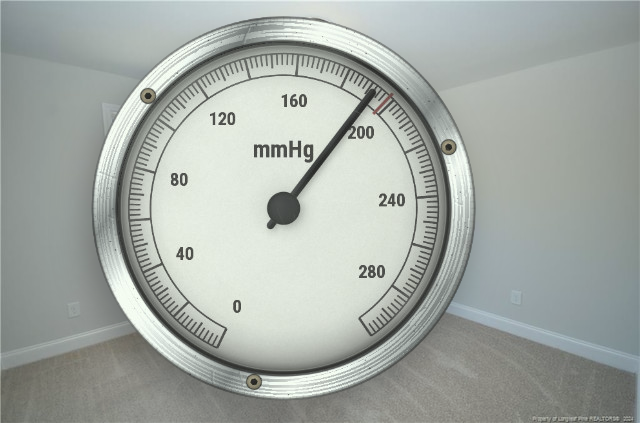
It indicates 192 mmHg
